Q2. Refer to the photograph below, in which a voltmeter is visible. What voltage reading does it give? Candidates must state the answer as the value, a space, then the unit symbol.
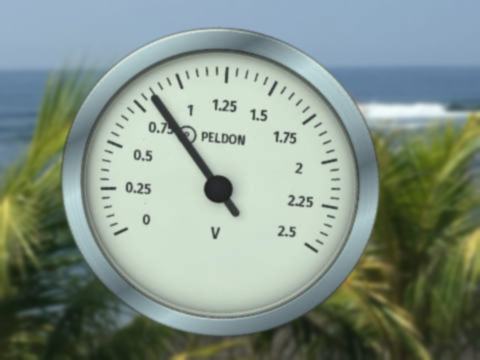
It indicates 0.85 V
